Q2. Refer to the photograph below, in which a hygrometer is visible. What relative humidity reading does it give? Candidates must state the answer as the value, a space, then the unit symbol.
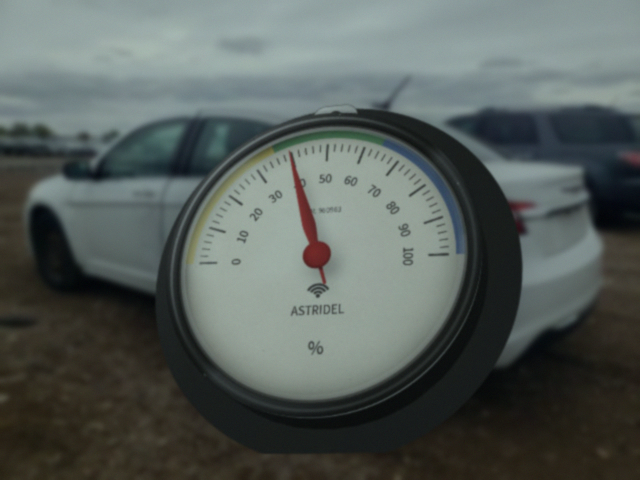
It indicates 40 %
